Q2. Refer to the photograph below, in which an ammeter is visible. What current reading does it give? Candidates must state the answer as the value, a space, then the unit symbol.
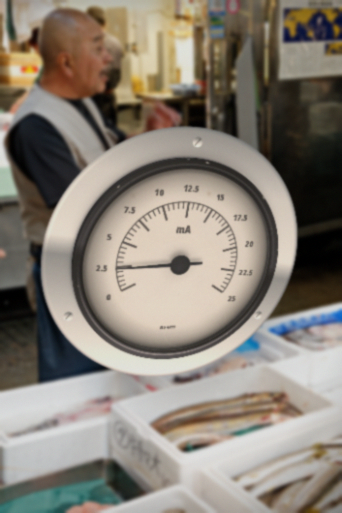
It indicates 2.5 mA
